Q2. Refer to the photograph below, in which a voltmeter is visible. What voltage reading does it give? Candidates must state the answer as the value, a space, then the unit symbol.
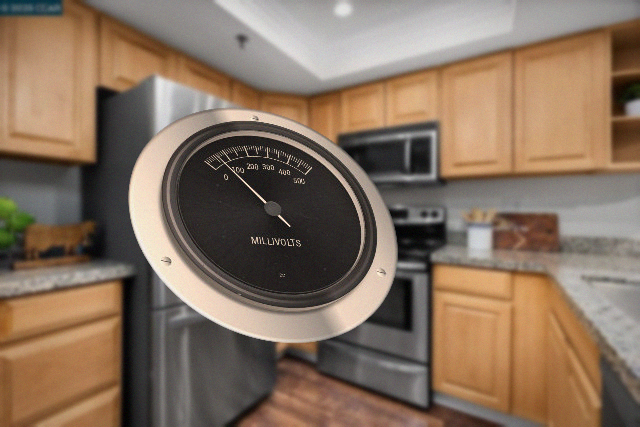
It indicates 50 mV
